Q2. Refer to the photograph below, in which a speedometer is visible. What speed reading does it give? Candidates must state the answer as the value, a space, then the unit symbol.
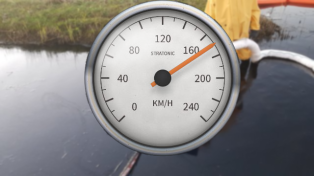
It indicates 170 km/h
